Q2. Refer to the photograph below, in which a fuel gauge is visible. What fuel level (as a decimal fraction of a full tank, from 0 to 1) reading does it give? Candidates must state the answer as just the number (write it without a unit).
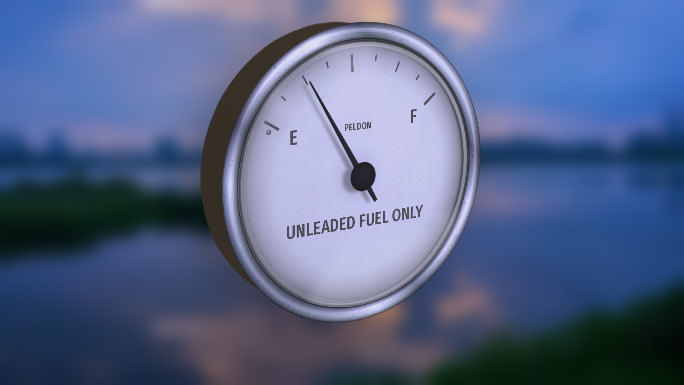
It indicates 0.25
